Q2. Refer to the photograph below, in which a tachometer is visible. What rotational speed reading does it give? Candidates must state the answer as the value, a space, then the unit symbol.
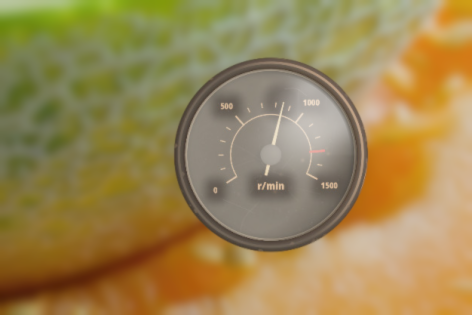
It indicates 850 rpm
